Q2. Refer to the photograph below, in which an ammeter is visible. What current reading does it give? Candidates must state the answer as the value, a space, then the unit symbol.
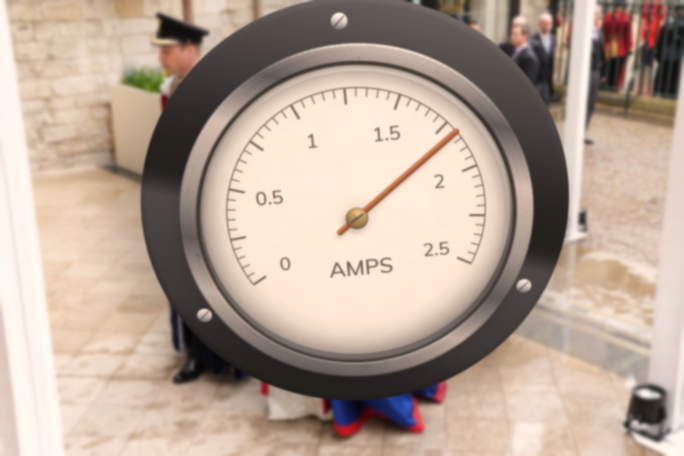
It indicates 1.8 A
